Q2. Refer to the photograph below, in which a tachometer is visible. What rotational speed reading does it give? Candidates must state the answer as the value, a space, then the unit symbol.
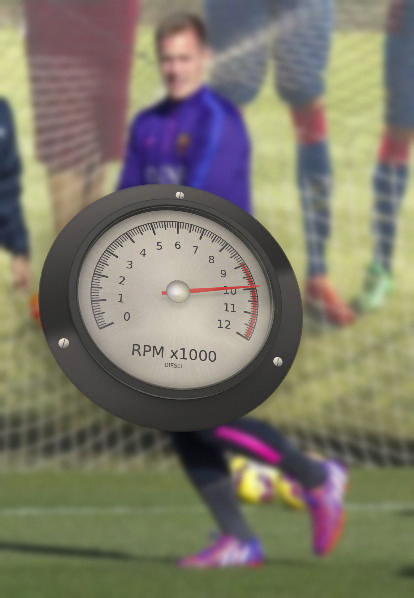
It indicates 10000 rpm
